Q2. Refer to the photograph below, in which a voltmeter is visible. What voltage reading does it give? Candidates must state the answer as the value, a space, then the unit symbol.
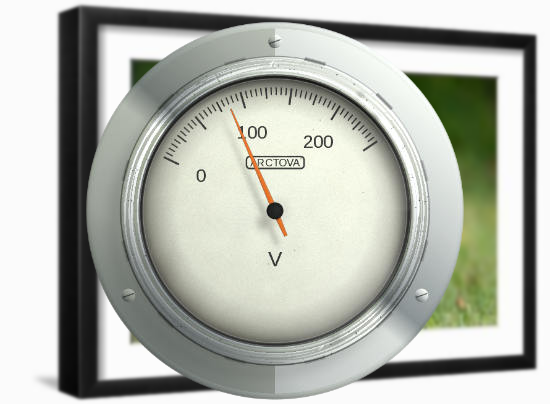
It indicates 85 V
